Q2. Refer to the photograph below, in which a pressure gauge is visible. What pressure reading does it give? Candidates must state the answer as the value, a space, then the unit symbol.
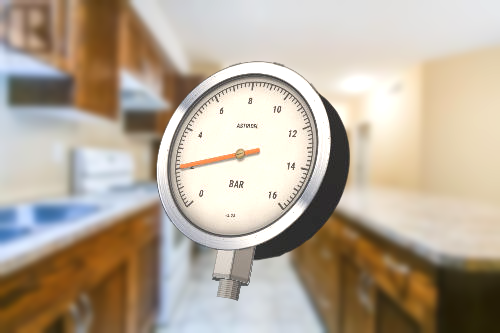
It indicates 2 bar
